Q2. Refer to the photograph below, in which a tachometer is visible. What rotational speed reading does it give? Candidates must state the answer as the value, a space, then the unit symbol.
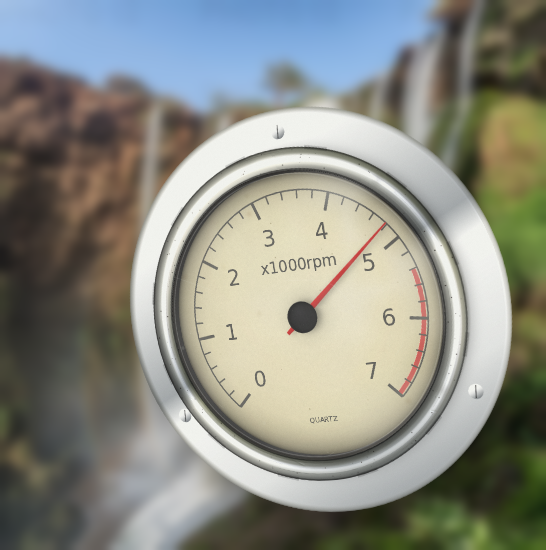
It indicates 4800 rpm
